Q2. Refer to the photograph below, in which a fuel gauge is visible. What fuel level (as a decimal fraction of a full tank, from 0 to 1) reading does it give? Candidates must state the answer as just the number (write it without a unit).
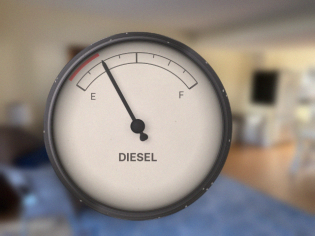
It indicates 0.25
